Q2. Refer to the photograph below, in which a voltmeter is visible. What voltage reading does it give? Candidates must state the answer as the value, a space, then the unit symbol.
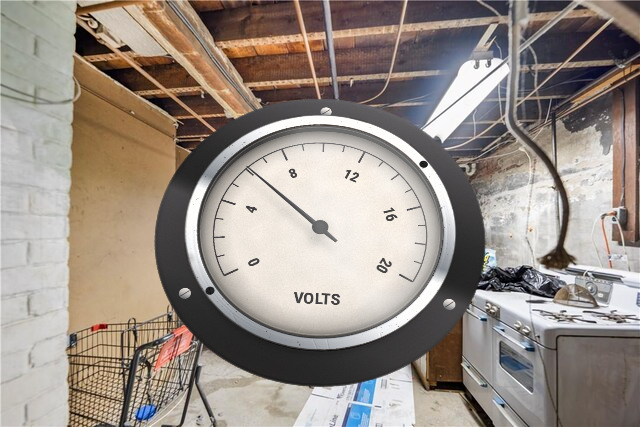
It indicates 6 V
